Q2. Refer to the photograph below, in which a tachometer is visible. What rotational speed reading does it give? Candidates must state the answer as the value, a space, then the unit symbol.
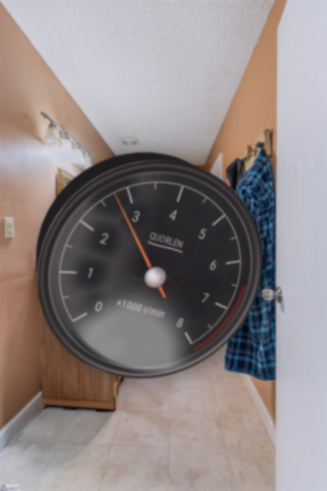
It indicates 2750 rpm
